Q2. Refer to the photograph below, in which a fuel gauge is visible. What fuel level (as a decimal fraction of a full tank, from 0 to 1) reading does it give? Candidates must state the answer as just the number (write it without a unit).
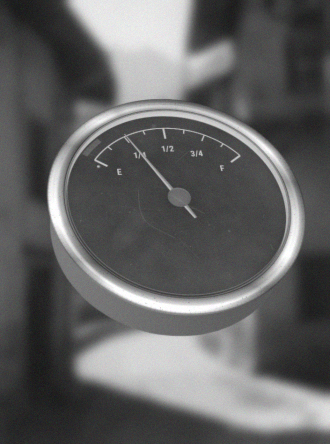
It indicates 0.25
